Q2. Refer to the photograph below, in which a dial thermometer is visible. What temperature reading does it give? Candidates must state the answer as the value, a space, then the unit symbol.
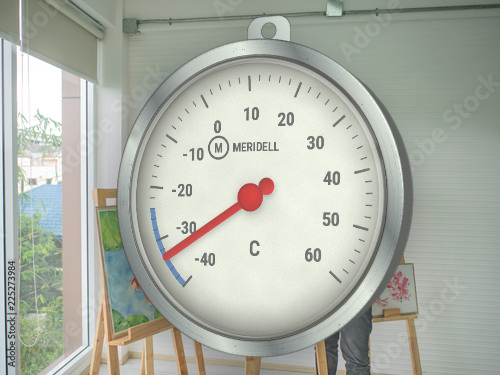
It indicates -34 °C
